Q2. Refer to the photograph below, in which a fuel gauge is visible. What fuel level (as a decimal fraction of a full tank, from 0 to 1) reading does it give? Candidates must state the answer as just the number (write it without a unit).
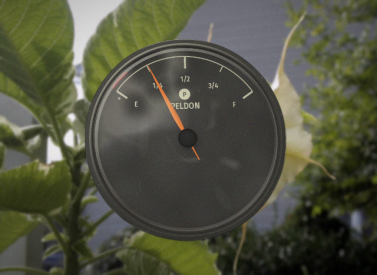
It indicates 0.25
